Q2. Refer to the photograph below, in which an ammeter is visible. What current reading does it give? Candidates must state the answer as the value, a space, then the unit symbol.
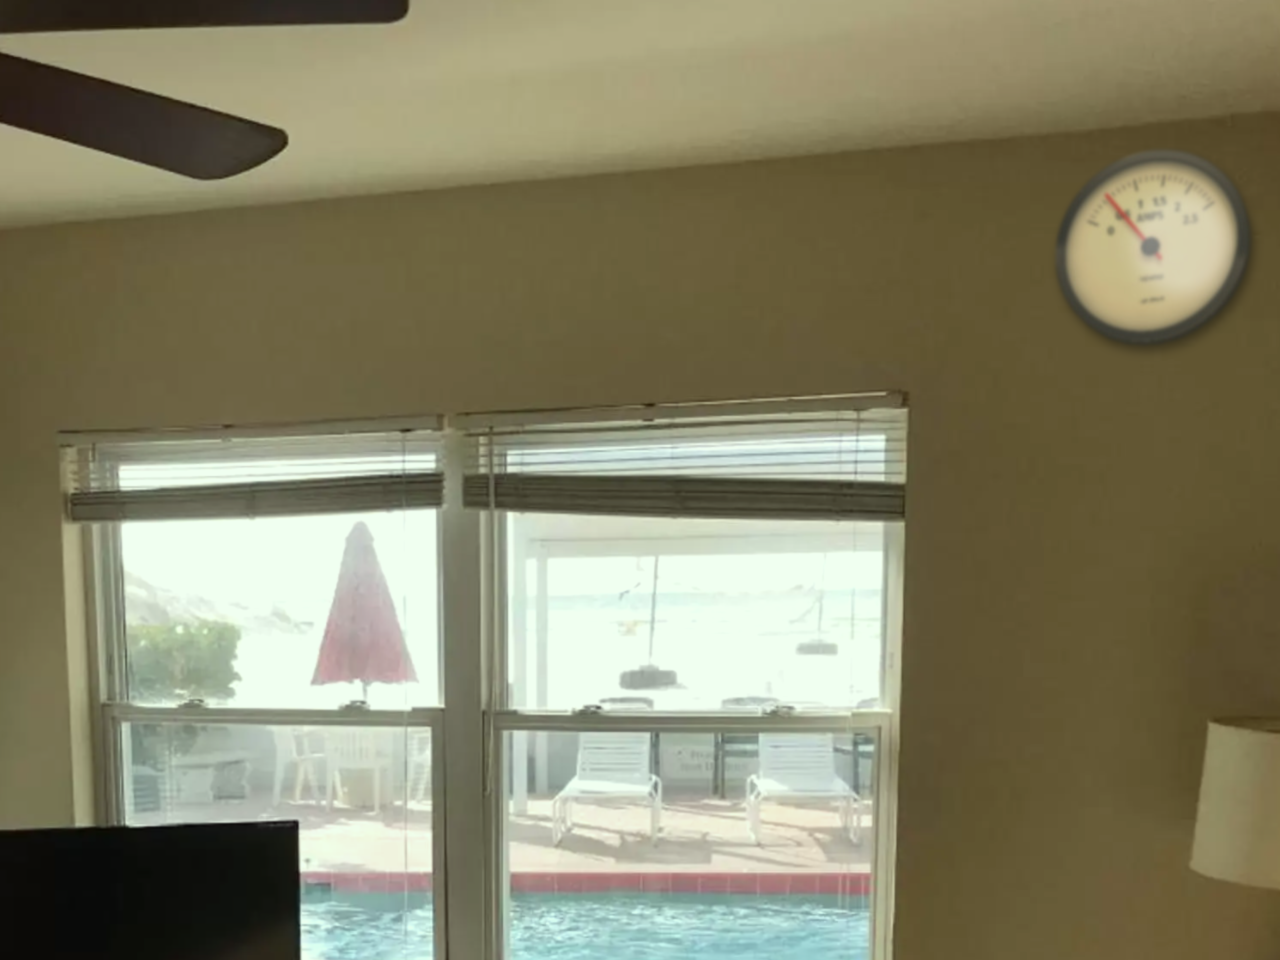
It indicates 0.5 A
